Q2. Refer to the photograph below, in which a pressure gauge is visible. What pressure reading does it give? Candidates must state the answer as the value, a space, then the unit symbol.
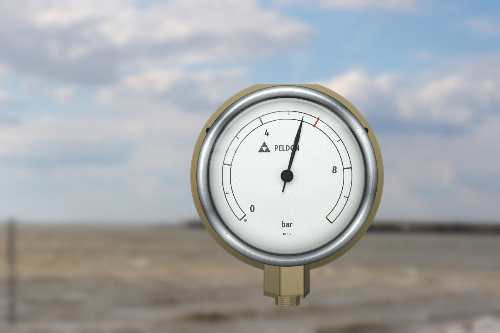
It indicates 5.5 bar
